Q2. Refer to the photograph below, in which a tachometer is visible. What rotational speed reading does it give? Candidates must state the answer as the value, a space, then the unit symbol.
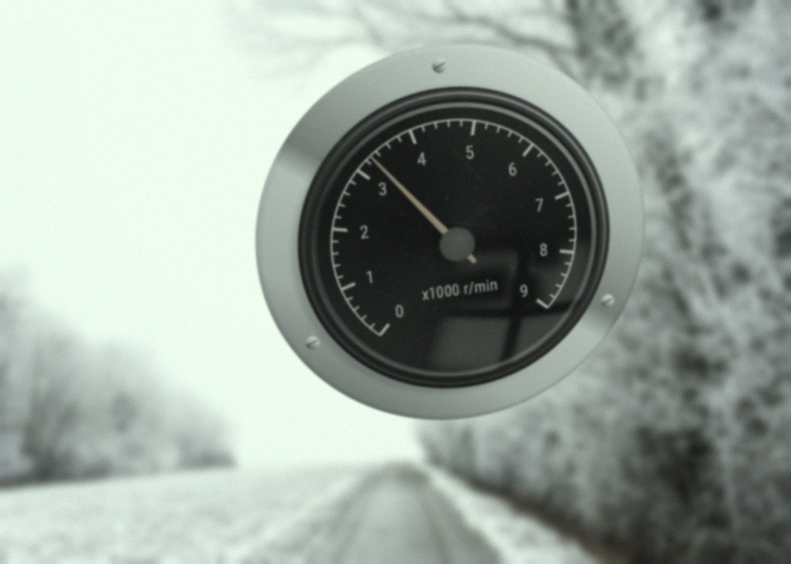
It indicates 3300 rpm
